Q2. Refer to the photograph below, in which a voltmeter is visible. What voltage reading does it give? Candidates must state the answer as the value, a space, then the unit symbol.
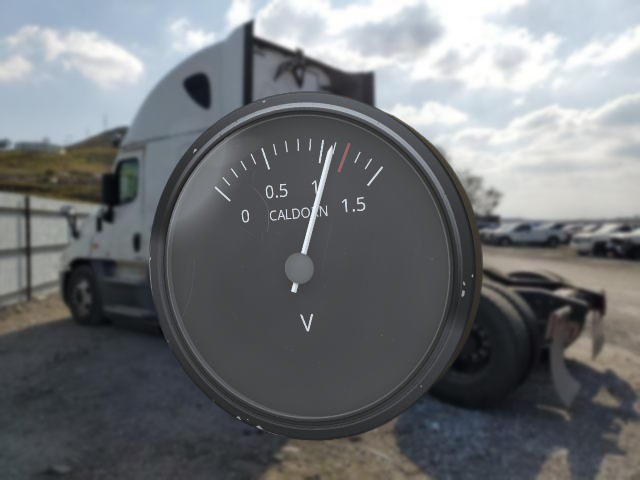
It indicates 1.1 V
